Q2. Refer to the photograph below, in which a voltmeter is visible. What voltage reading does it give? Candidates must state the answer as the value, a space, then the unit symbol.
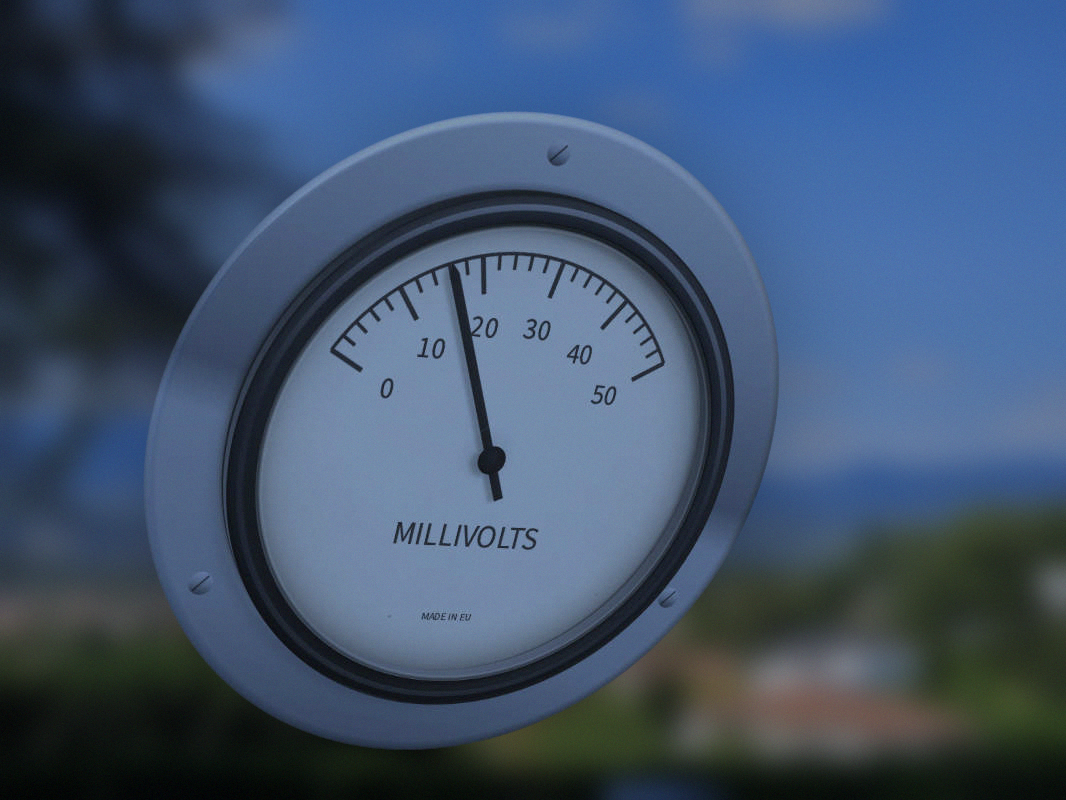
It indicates 16 mV
